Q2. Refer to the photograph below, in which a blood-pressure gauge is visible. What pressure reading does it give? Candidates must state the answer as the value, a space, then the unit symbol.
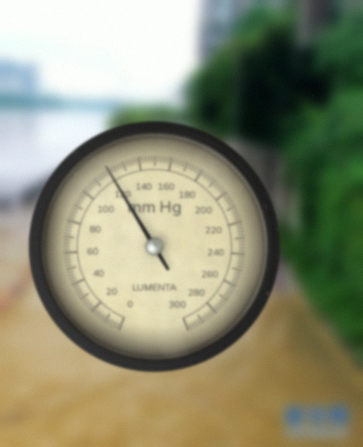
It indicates 120 mmHg
